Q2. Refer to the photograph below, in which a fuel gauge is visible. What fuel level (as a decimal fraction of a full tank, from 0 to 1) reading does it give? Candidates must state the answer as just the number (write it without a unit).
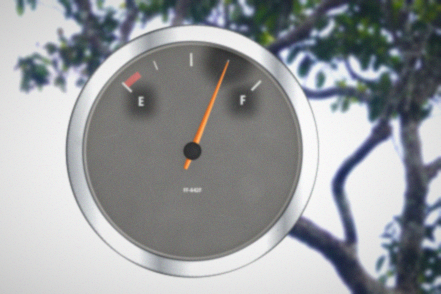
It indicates 0.75
